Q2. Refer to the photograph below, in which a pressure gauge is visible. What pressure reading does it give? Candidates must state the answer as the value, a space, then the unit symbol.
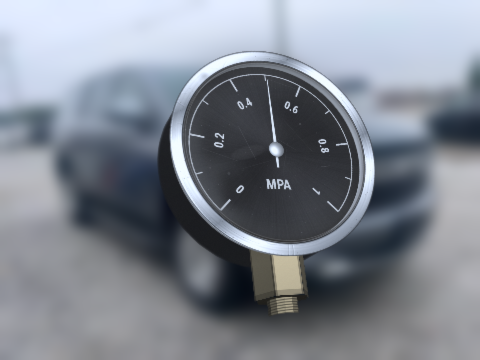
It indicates 0.5 MPa
